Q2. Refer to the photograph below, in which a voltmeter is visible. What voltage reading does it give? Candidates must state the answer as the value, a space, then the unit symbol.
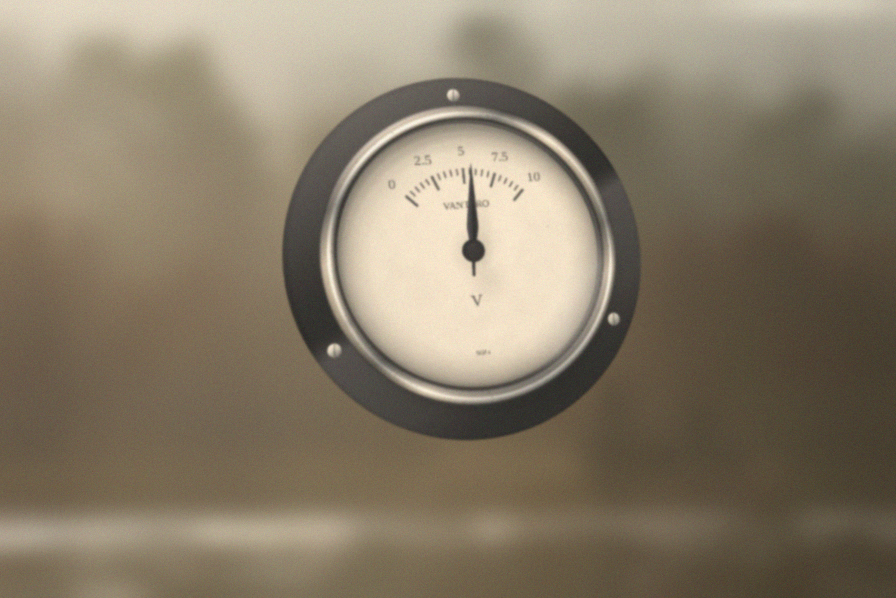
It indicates 5.5 V
